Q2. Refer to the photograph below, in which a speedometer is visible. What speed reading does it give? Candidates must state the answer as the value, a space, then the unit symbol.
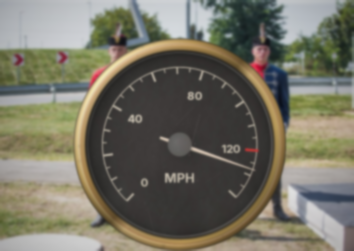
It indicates 127.5 mph
